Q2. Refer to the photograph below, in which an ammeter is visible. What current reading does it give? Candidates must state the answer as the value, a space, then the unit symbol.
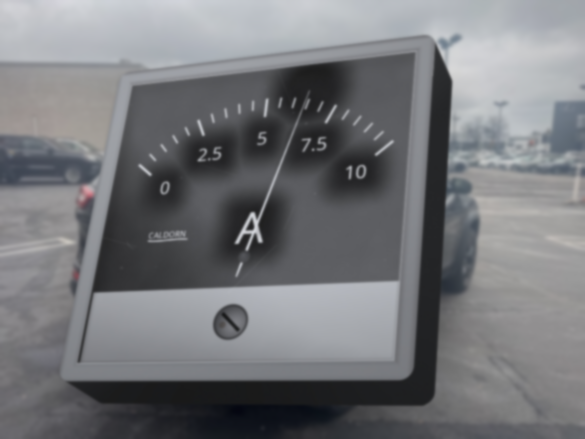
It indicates 6.5 A
